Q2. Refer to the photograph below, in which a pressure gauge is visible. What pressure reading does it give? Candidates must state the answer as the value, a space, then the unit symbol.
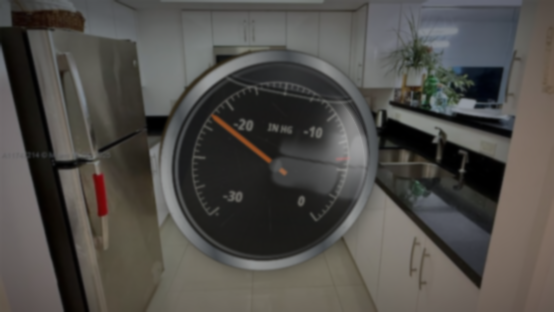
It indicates -21.5 inHg
